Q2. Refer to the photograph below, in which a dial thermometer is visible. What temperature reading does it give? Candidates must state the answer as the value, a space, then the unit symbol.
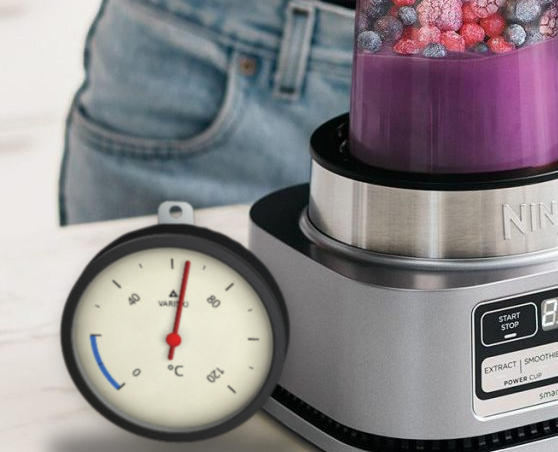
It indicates 65 °C
